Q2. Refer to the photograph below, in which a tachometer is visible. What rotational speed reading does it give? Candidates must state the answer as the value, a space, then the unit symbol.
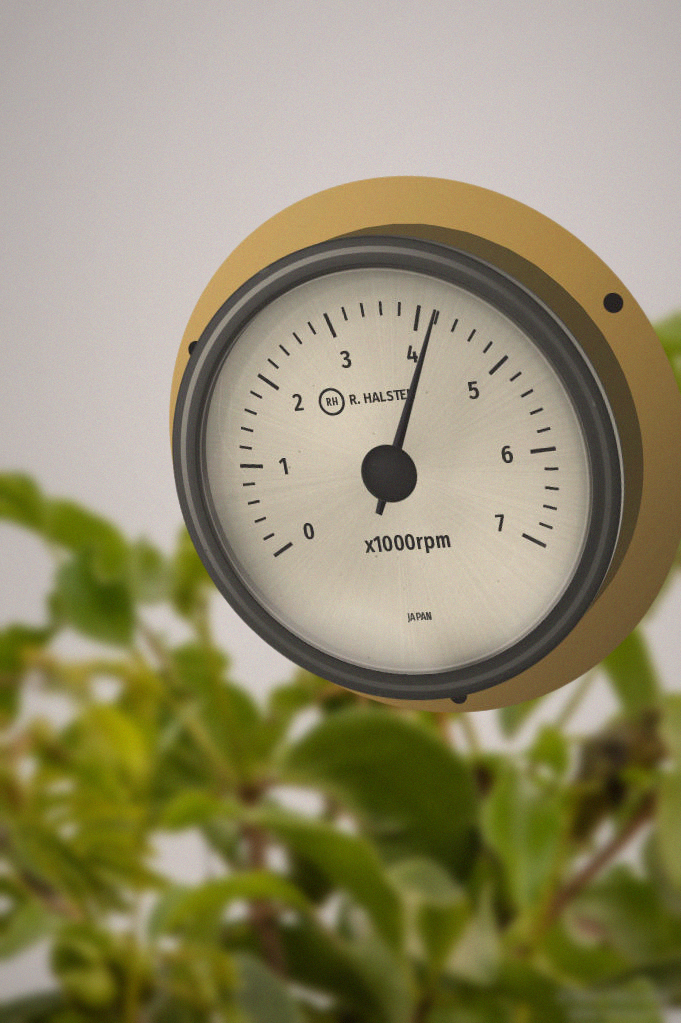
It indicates 4200 rpm
